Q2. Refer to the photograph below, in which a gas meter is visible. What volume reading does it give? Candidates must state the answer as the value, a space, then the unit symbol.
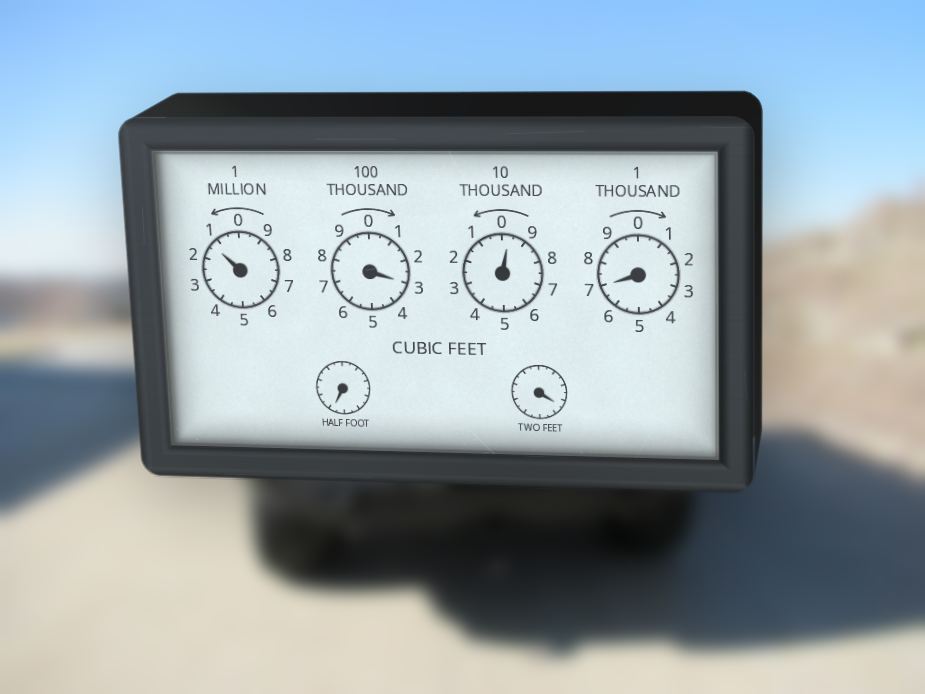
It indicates 129700 ft³
